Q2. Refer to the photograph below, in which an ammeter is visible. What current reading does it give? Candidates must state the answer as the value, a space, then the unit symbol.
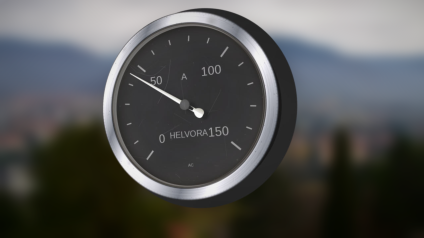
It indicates 45 A
